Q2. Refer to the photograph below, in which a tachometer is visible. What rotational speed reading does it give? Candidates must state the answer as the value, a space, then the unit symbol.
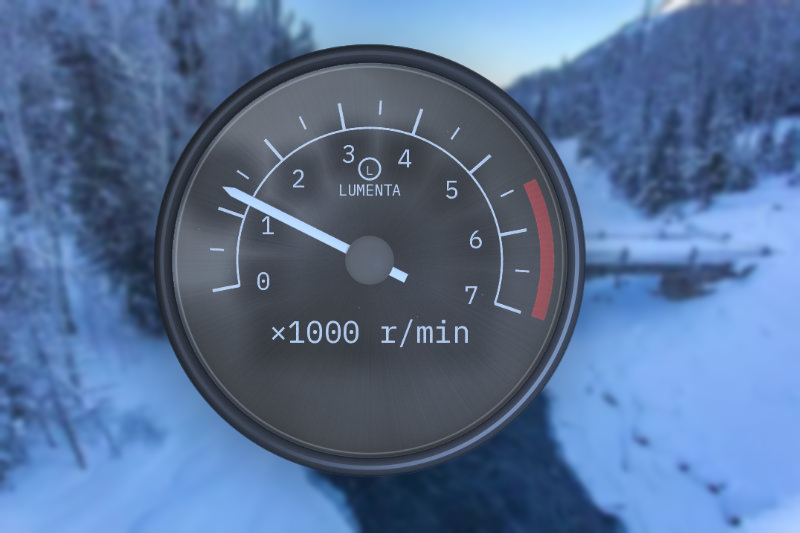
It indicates 1250 rpm
